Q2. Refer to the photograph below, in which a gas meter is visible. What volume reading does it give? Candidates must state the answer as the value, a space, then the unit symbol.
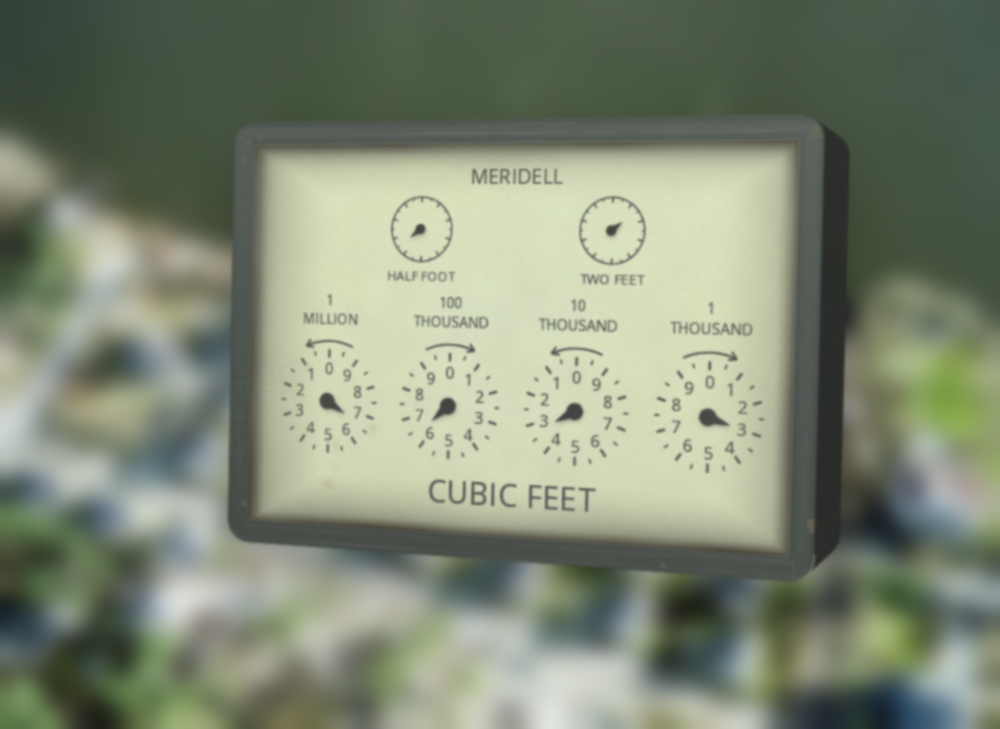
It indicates 663300 ft³
